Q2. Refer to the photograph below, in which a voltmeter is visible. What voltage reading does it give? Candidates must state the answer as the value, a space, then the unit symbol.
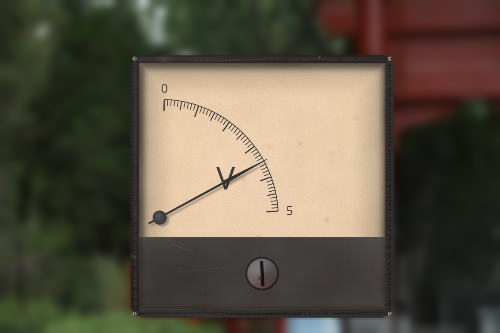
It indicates 3.5 V
